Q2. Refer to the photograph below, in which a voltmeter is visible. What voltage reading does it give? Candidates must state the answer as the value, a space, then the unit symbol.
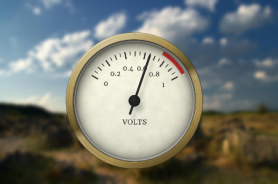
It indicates 0.65 V
